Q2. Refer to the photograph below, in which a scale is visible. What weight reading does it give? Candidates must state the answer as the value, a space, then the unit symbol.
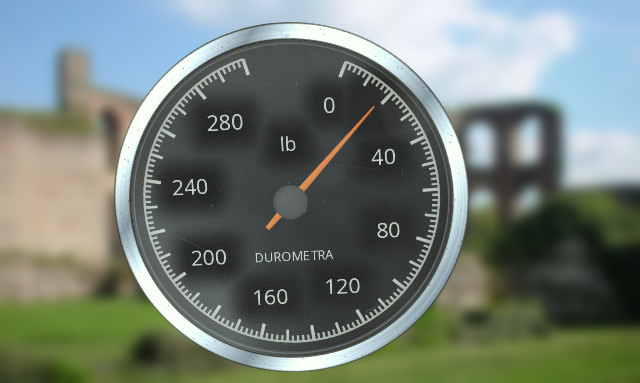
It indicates 18 lb
